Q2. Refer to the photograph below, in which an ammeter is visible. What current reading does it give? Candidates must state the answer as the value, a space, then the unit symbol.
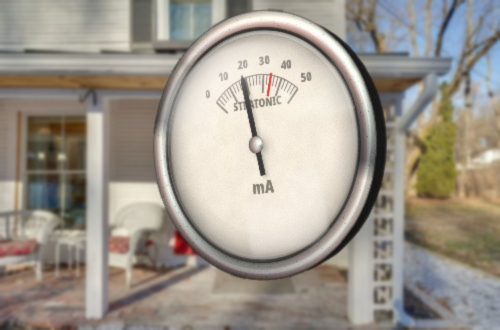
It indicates 20 mA
